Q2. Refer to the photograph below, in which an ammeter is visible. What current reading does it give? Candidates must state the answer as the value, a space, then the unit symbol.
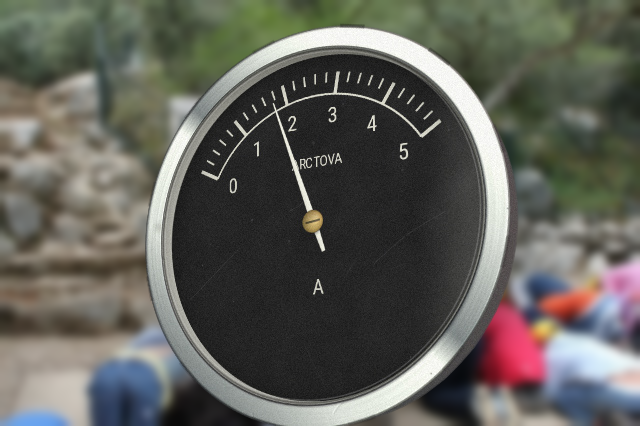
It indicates 1.8 A
